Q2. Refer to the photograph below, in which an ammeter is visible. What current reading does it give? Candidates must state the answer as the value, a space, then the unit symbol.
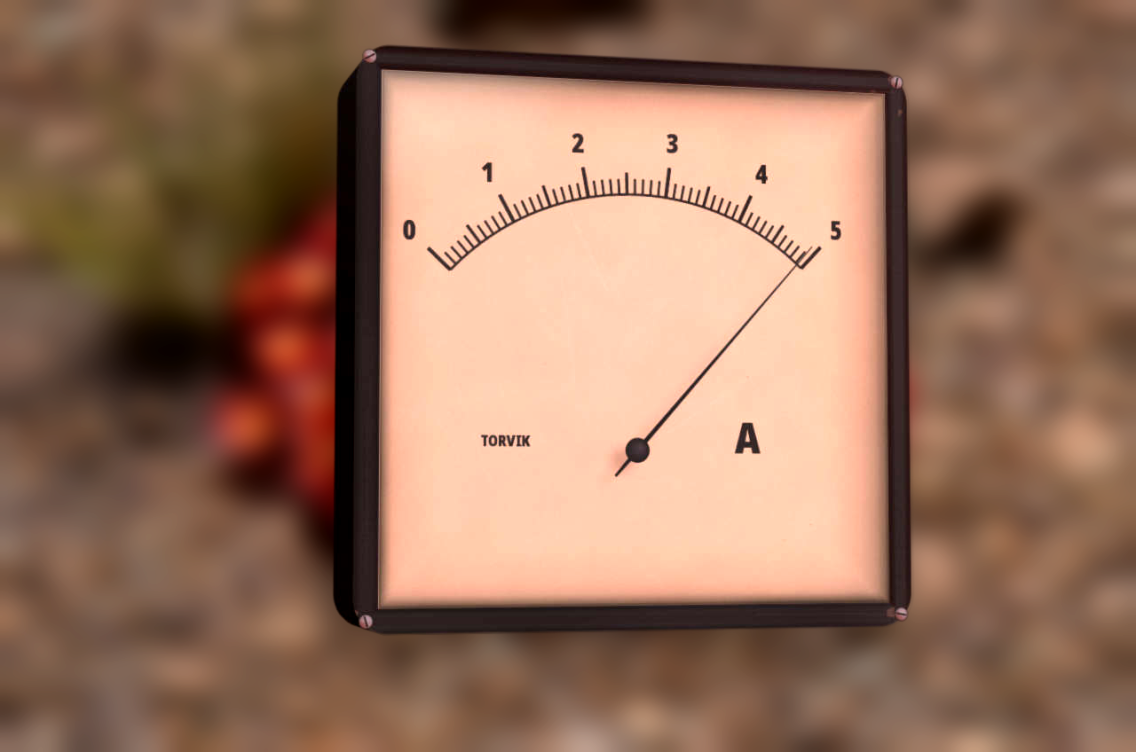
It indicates 4.9 A
